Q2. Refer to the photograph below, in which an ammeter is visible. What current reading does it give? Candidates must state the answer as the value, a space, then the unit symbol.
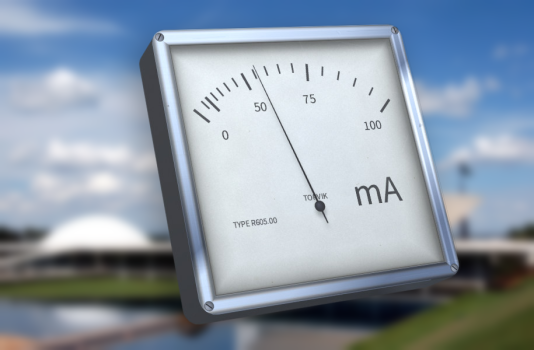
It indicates 55 mA
